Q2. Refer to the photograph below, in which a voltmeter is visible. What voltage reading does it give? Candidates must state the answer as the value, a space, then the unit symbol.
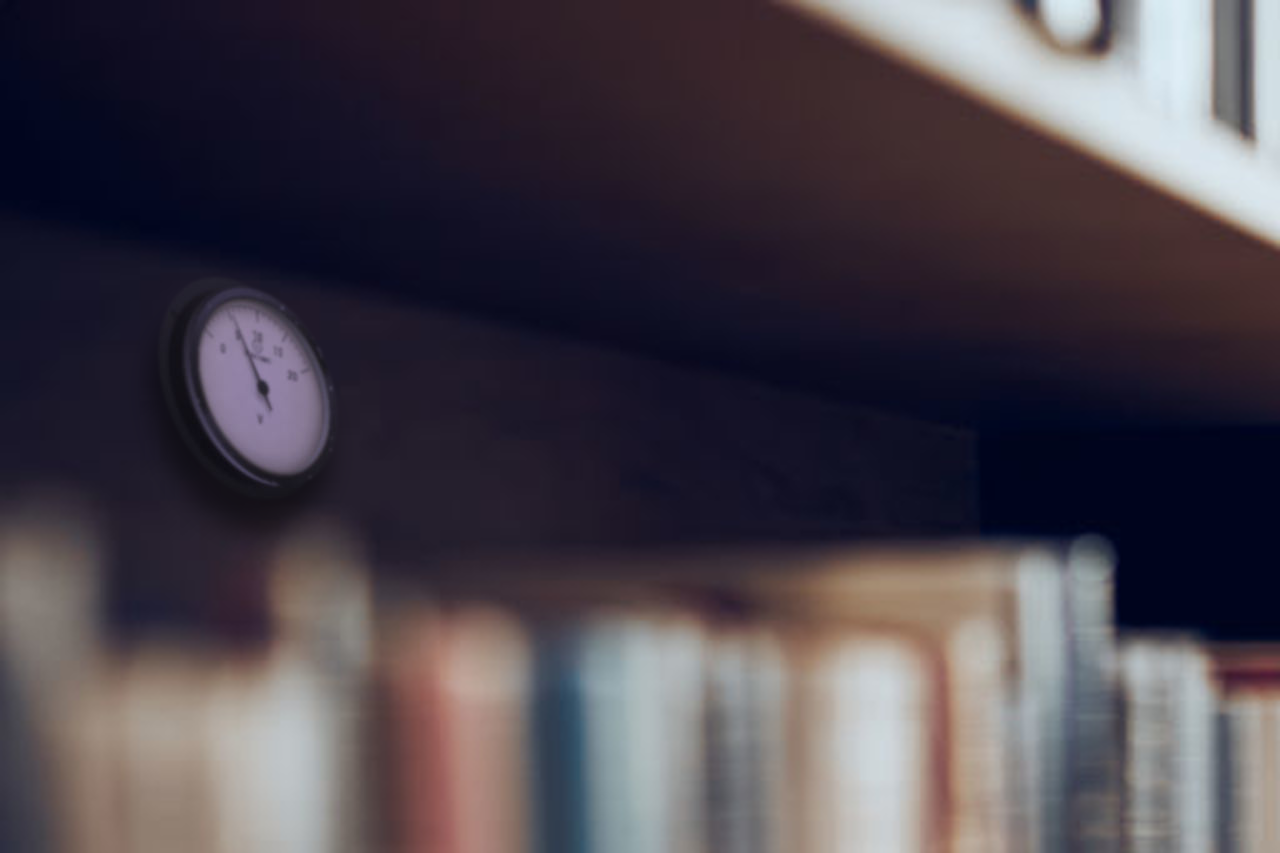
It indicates 5 V
